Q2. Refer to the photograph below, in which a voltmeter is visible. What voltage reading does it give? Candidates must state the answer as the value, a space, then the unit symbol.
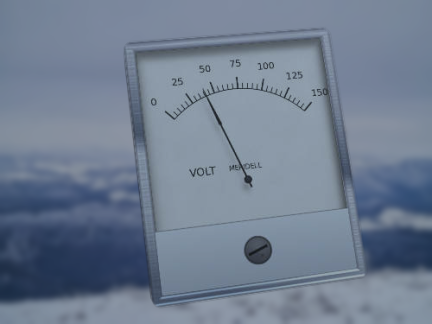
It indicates 40 V
